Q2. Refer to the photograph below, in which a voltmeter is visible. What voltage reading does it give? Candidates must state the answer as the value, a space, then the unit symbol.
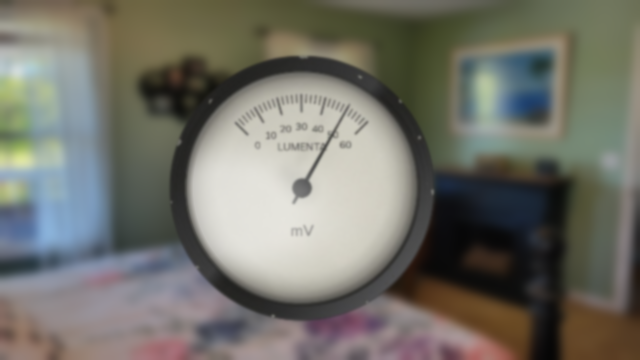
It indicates 50 mV
